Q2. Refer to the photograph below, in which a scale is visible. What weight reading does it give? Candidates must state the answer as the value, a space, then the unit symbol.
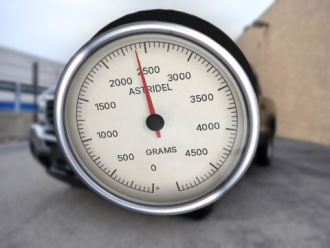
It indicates 2400 g
